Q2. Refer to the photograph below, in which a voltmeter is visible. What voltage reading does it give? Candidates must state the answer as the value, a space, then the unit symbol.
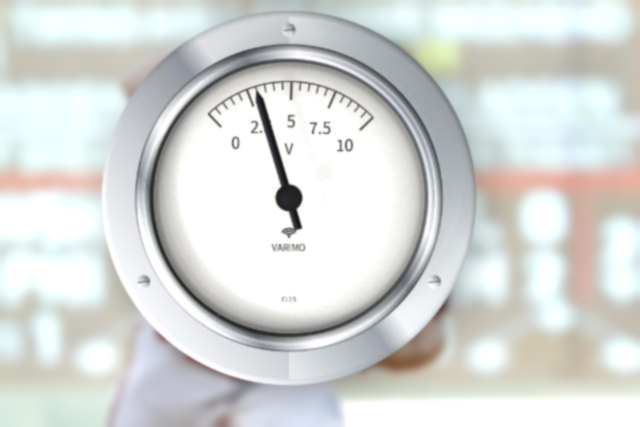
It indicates 3 V
